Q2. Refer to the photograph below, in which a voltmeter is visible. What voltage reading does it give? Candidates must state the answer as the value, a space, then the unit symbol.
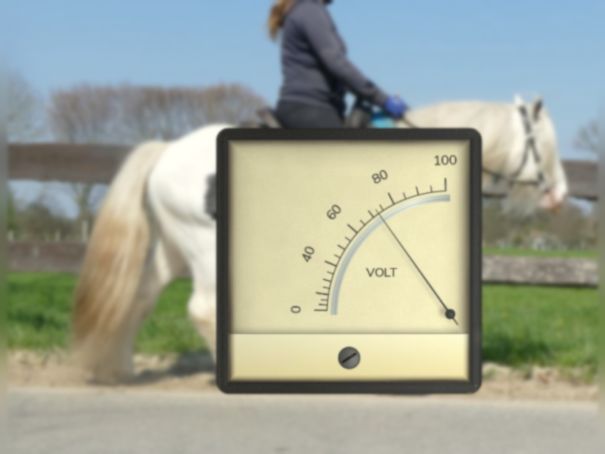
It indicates 72.5 V
